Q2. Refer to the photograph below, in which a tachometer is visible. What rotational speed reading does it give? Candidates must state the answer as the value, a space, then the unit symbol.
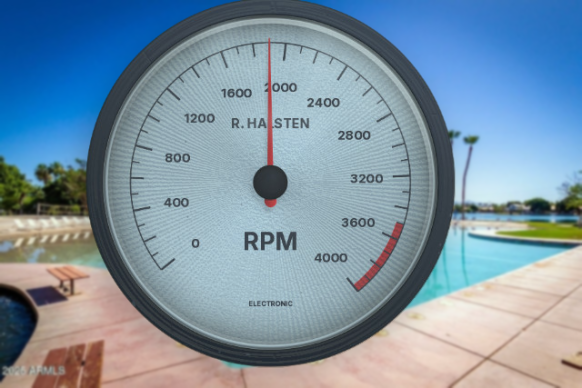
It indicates 1900 rpm
